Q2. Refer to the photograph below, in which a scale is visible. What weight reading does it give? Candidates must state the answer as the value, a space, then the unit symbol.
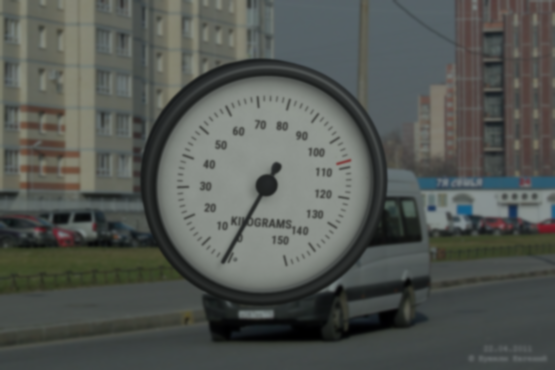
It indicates 2 kg
